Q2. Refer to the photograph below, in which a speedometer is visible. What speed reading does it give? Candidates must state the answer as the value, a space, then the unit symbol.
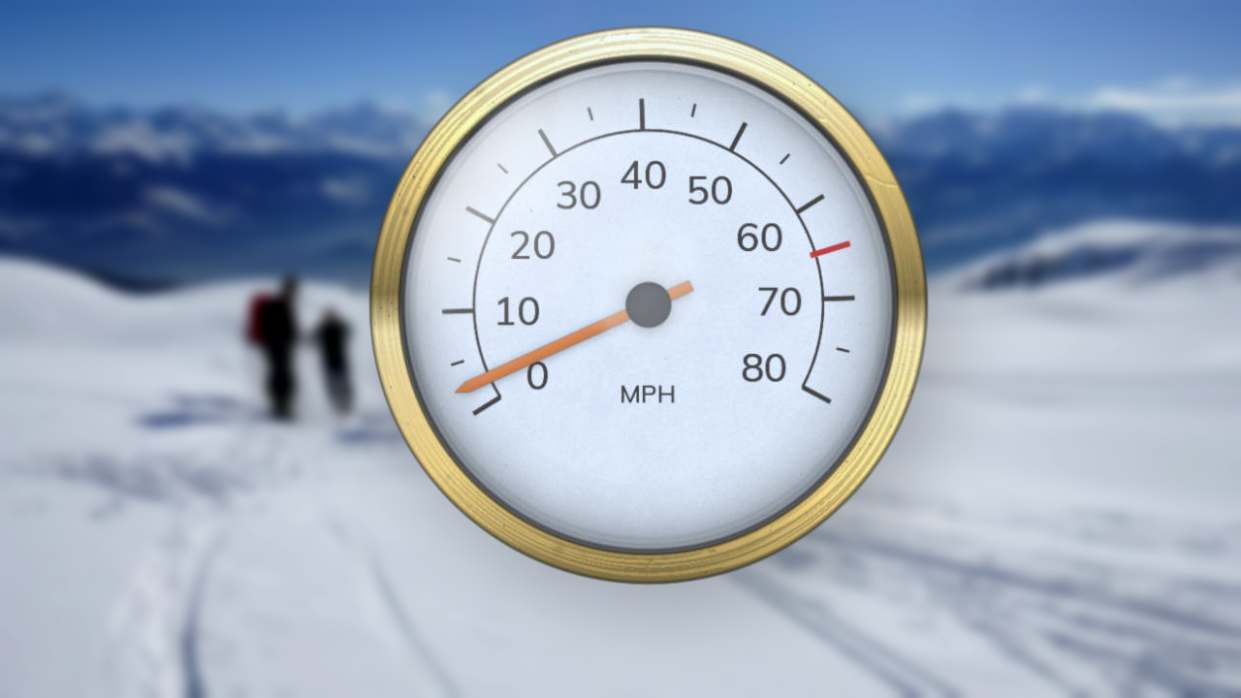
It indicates 2.5 mph
